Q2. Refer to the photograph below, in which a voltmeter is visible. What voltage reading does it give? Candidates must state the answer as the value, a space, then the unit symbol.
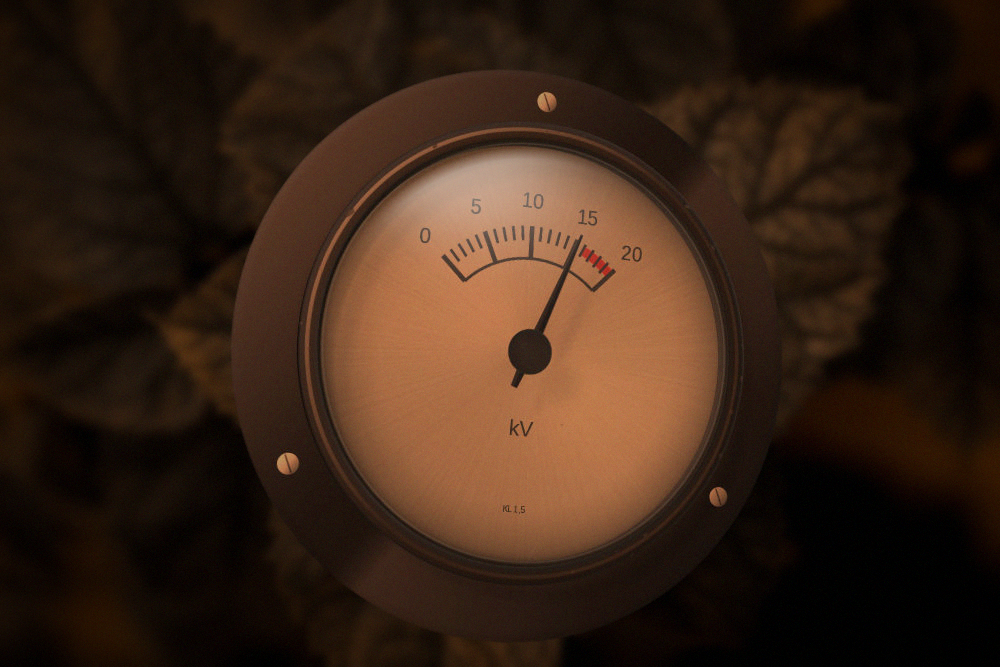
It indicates 15 kV
